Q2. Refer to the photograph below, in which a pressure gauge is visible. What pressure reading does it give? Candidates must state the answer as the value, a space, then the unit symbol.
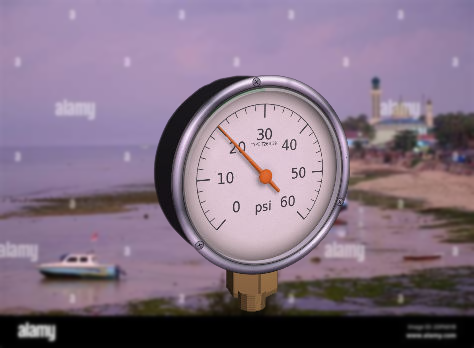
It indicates 20 psi
